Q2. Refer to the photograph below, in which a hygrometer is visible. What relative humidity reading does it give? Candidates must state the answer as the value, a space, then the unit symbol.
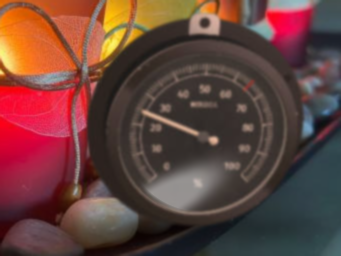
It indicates 25 %
